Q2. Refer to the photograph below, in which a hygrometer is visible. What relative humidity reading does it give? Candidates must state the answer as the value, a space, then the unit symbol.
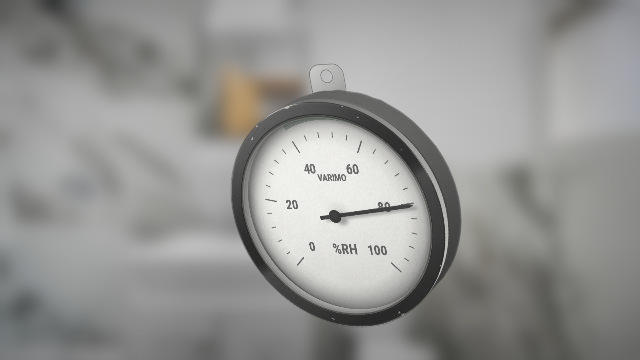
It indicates 80 %
